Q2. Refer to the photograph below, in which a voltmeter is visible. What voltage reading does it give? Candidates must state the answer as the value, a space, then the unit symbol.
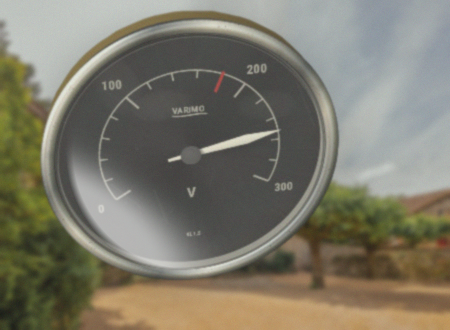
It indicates 250 V
